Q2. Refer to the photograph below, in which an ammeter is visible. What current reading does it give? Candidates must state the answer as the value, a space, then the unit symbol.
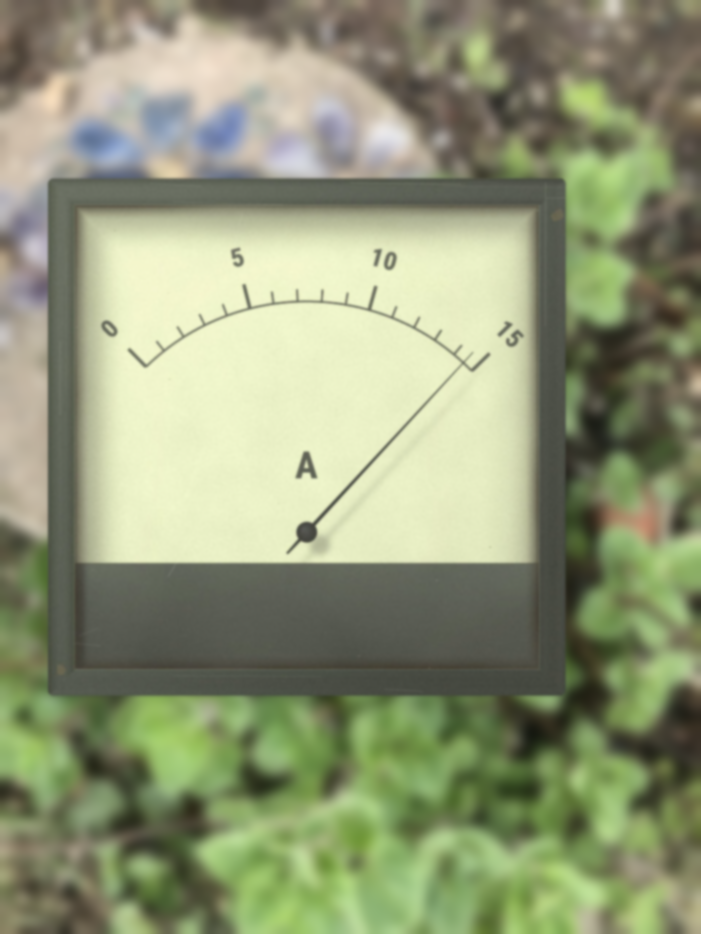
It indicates 14.5 A
